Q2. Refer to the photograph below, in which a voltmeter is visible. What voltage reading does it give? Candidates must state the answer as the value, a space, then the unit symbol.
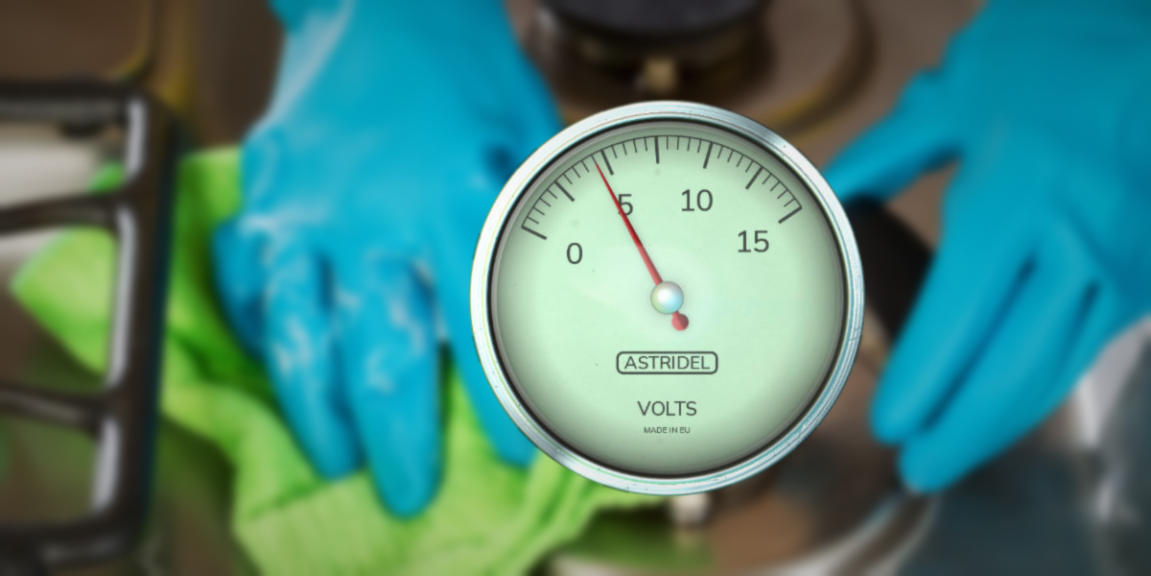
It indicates 4.5 V
